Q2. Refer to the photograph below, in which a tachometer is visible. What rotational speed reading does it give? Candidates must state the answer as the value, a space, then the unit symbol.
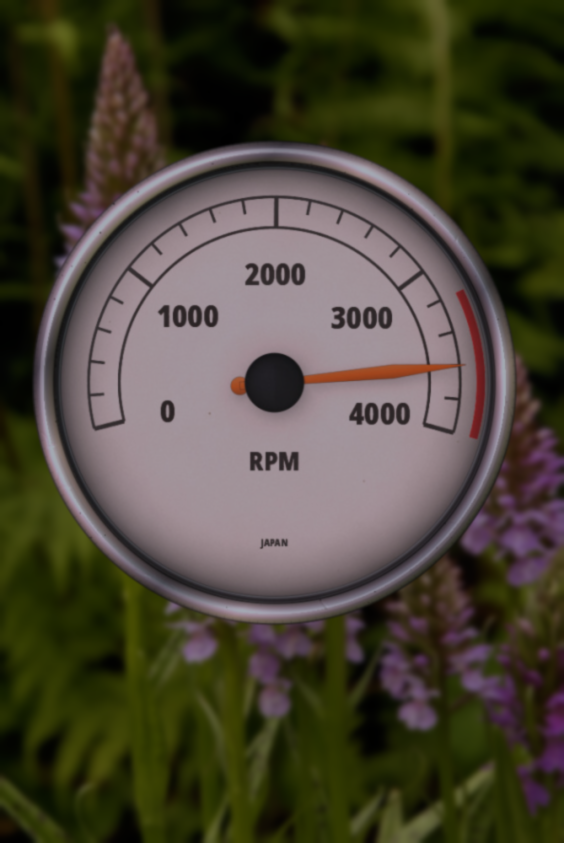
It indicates 3600 rpm
